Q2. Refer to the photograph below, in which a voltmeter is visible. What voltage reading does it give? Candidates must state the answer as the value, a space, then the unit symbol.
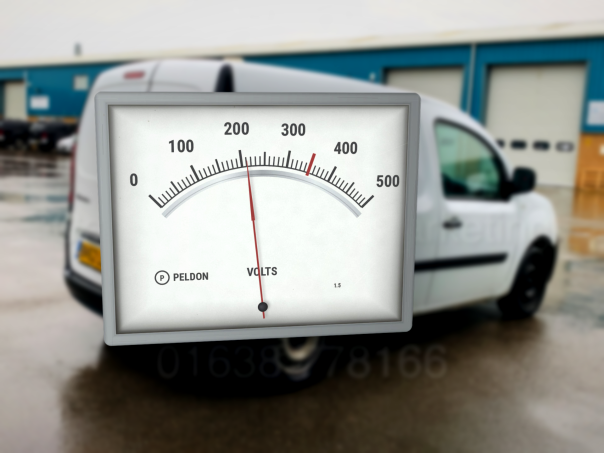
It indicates 210 V
